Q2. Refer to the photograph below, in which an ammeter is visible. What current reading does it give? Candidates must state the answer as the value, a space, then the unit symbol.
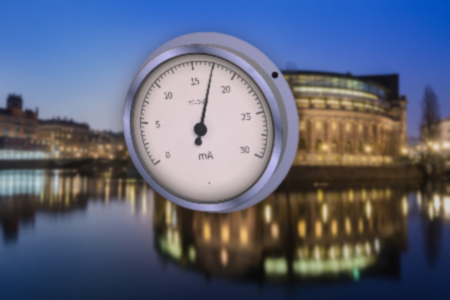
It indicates 17.5 mA
